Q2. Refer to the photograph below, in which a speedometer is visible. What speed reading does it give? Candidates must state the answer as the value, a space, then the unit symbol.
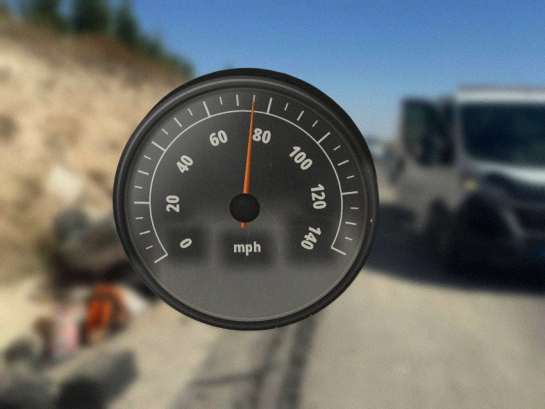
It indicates 75 mph
